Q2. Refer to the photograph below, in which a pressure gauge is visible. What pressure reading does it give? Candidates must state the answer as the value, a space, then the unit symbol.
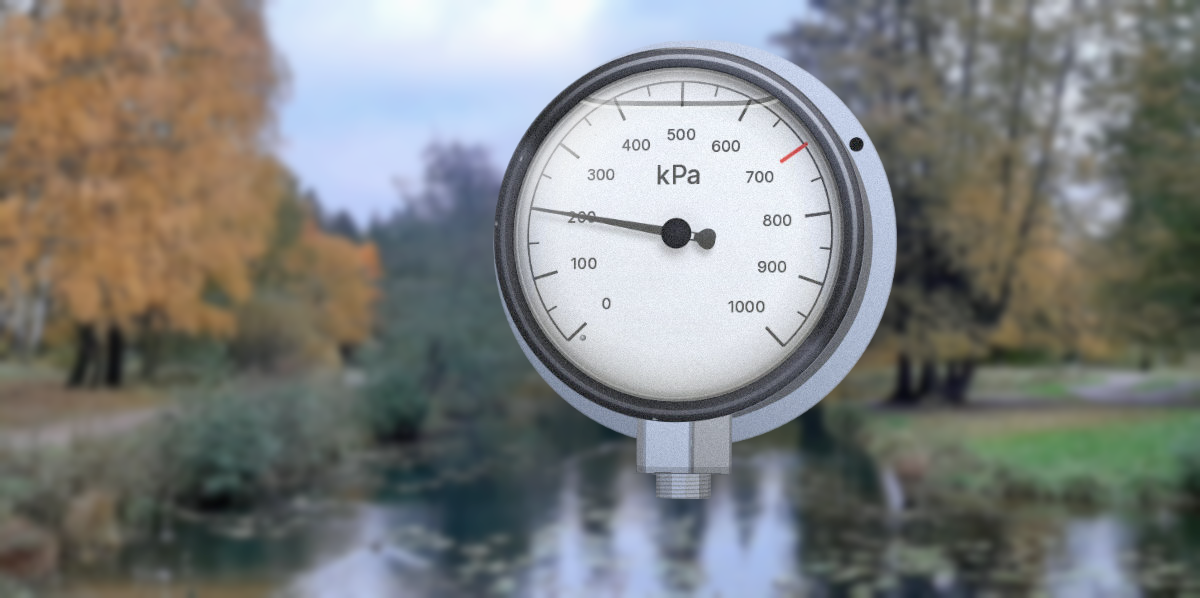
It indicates 200 kPa
